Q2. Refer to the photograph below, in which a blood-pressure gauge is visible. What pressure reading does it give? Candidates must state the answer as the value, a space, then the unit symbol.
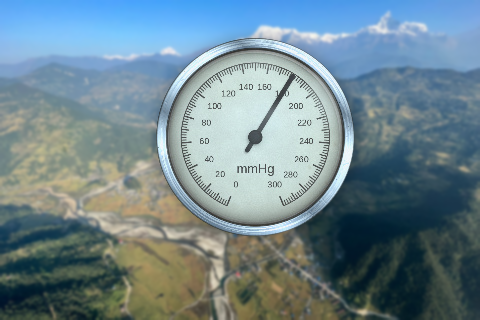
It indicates 180 mmHg
